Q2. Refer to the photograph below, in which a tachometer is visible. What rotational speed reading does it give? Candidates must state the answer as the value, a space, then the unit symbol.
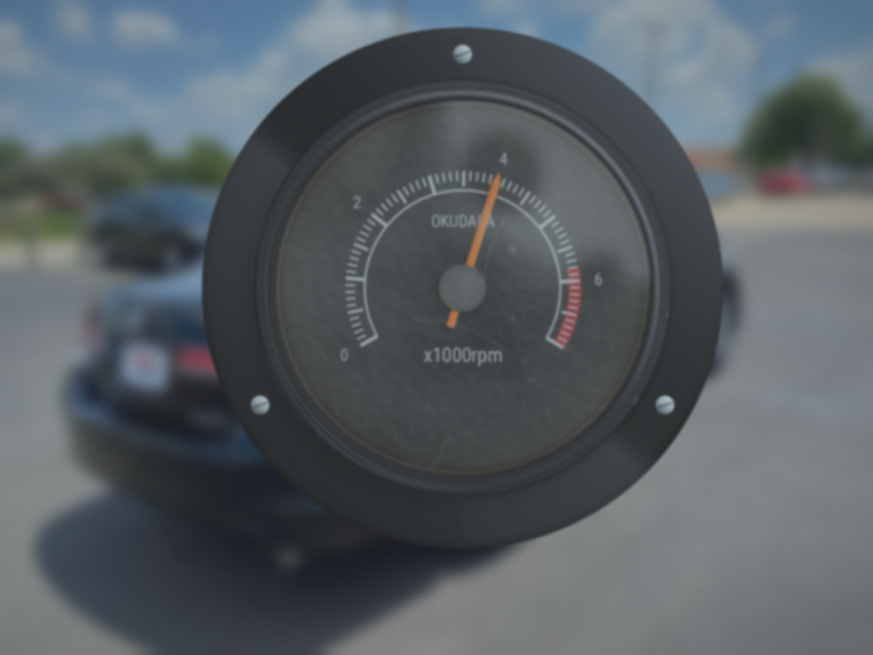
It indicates 4000 rpm
